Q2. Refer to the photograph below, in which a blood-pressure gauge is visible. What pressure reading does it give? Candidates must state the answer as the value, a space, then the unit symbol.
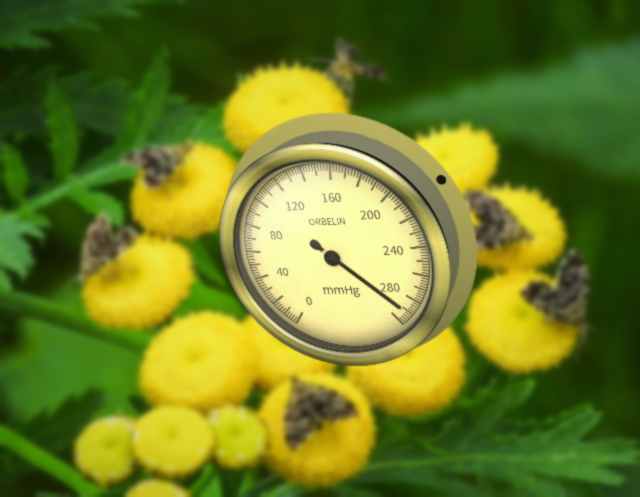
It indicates 290 mmHg
